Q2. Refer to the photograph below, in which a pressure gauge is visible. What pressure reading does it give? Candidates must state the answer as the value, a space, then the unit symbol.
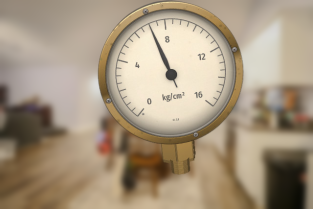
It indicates 7 kg/cm²
